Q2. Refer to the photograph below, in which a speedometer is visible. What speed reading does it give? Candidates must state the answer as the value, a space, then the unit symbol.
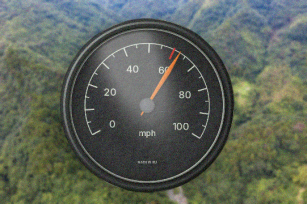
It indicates 62.5 mph
